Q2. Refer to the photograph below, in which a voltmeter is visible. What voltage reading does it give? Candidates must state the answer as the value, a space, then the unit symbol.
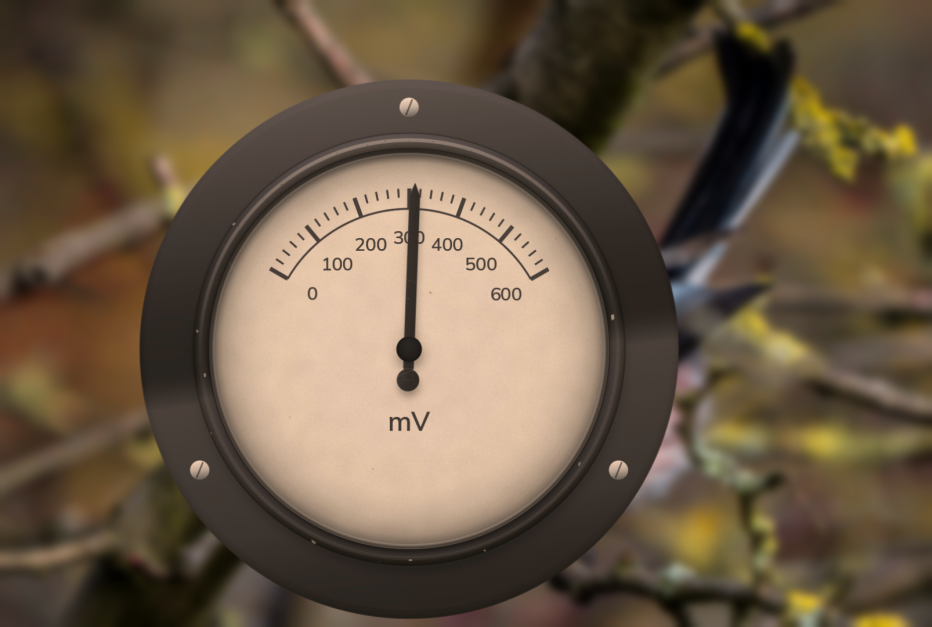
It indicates 310 mV
